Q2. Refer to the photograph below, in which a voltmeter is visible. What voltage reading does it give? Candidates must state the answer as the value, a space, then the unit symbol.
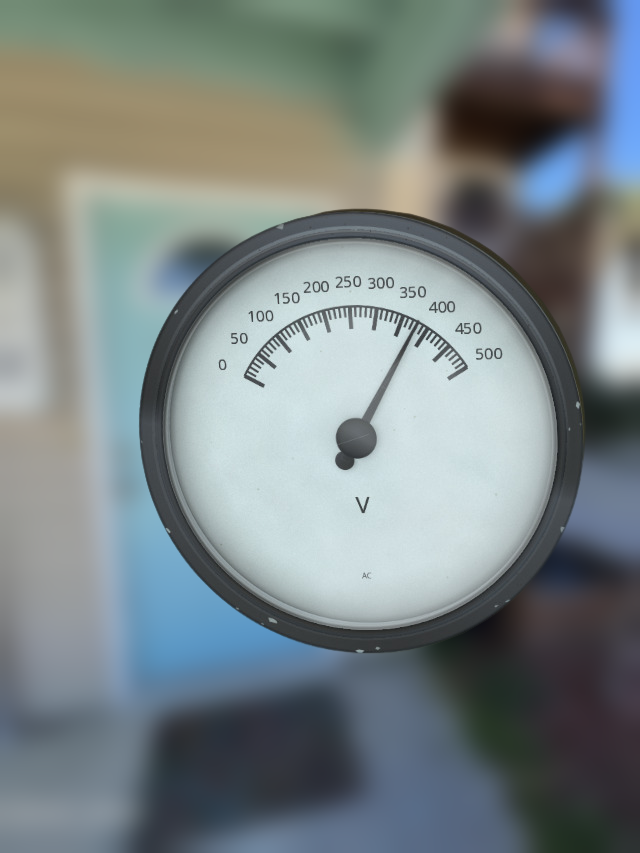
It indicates 380 V
